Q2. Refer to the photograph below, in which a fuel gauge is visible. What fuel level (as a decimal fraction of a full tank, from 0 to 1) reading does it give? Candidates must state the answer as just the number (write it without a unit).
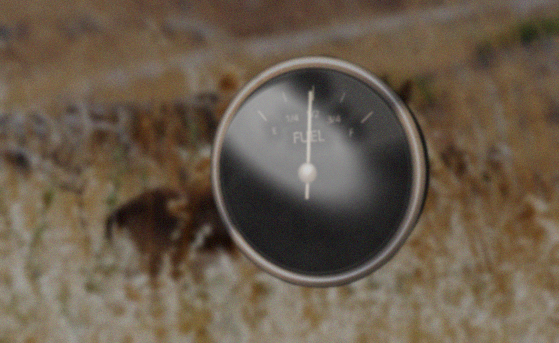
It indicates 0.5
